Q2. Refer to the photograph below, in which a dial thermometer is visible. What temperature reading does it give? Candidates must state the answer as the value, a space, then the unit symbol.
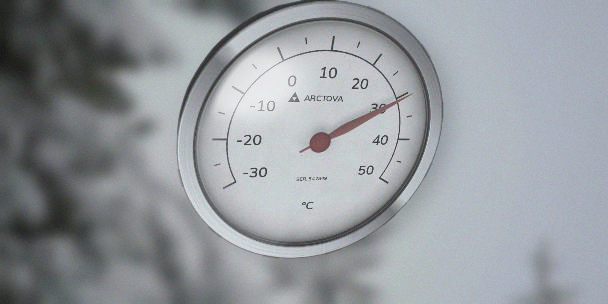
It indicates 30 °C
